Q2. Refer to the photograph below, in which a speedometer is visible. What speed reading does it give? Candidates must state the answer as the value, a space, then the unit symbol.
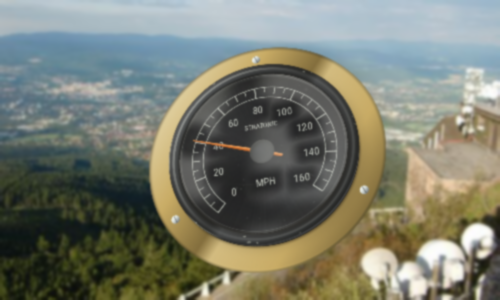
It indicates 40 mph
